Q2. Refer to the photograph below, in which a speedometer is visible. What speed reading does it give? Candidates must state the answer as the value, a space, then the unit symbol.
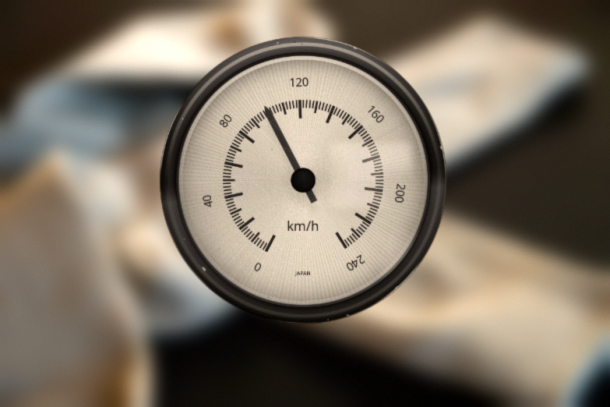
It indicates 100 km/h
